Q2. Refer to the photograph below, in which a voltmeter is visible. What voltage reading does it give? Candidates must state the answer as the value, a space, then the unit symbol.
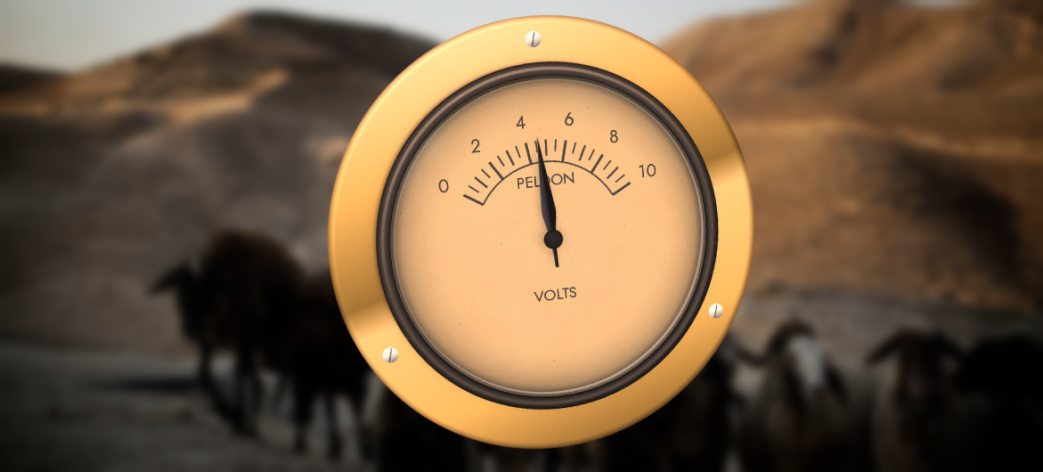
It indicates 4.5 V
